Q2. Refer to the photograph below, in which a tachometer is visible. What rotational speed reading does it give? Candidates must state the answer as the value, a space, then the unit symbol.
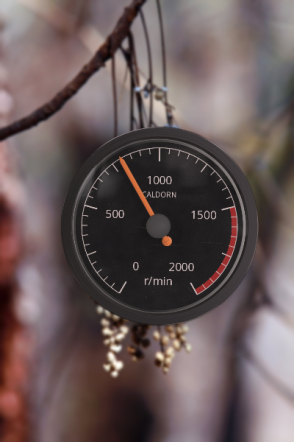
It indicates 800 rpm
